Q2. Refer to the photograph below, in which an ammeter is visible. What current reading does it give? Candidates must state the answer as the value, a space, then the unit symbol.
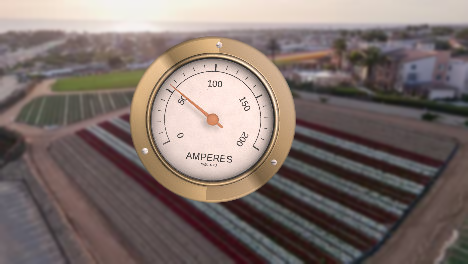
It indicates 55 A
